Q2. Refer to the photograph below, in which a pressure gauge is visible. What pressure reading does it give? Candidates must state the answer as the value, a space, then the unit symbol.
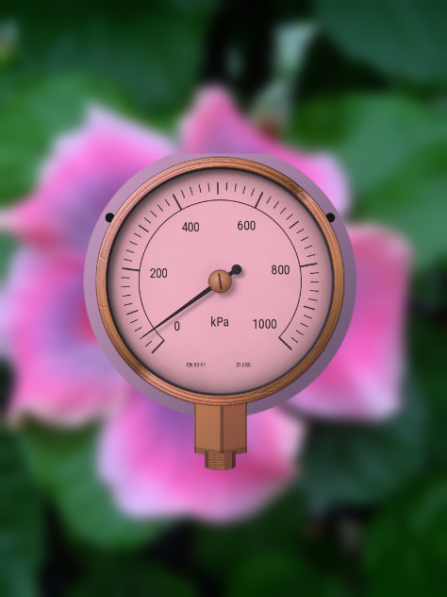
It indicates 40 kPa
